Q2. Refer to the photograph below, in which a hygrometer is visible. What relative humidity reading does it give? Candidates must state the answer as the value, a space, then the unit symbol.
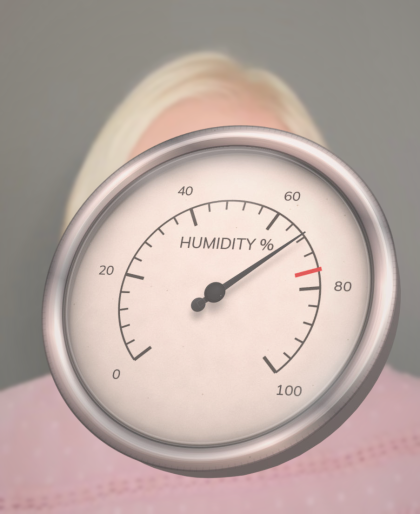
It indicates 68 %
